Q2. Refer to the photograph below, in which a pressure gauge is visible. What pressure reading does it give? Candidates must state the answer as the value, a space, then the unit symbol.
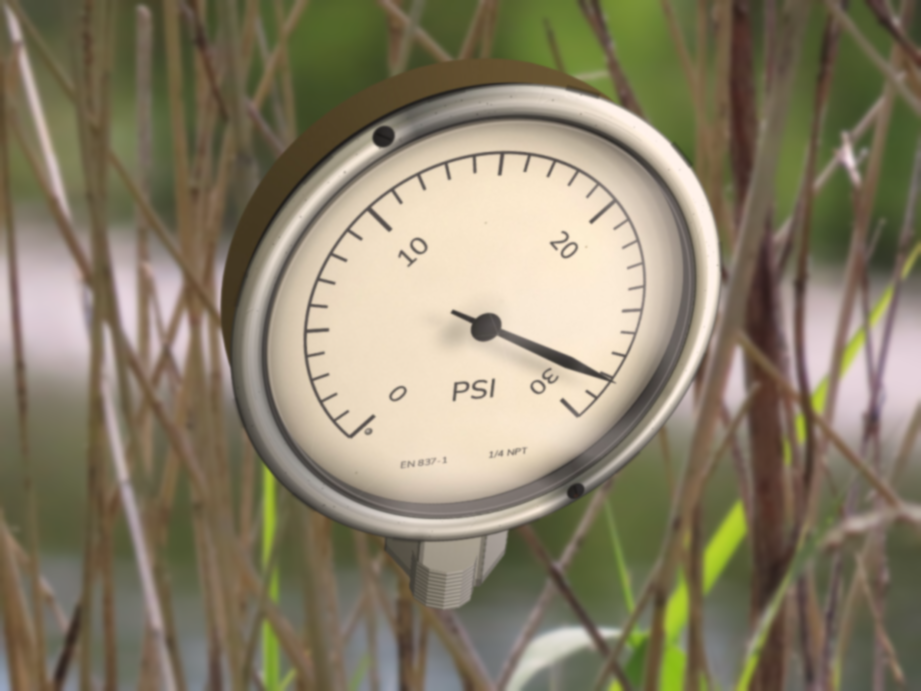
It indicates 28 psi
